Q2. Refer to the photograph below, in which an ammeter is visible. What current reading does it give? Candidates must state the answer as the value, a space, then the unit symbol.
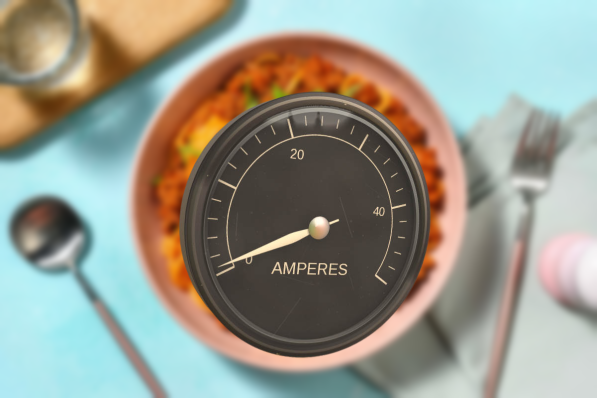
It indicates 1 A
